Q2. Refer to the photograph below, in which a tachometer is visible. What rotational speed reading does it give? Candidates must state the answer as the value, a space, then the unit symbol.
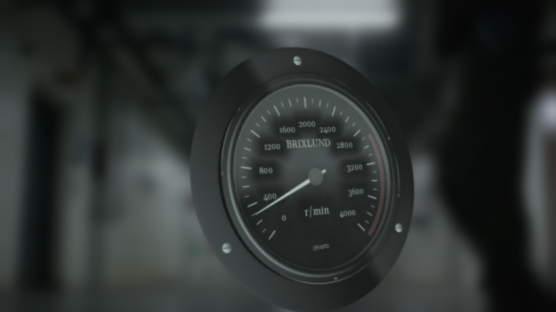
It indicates 300 rpm
